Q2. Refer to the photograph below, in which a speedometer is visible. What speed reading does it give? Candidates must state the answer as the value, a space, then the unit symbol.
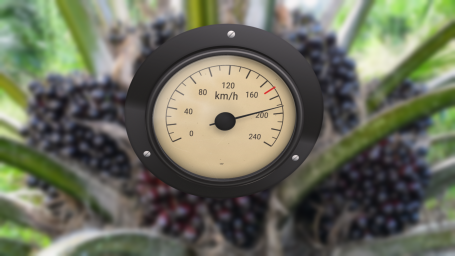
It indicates 190 km/h
